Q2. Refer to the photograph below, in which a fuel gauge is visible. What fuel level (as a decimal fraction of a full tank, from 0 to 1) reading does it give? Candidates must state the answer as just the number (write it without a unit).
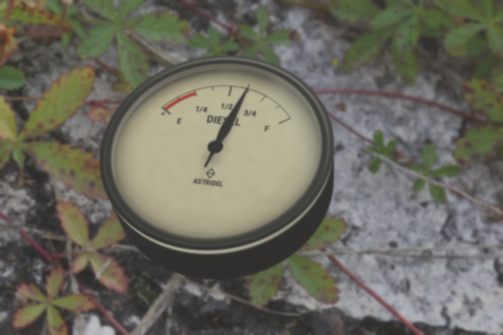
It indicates 0.625
